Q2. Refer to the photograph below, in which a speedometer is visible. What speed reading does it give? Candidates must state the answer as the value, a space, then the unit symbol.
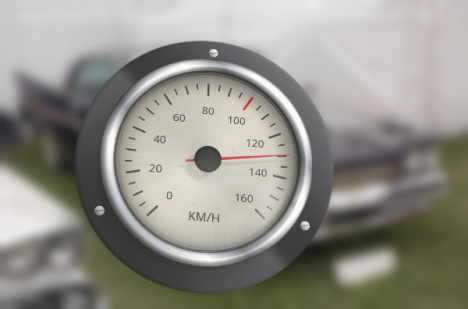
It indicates 130 km/h
